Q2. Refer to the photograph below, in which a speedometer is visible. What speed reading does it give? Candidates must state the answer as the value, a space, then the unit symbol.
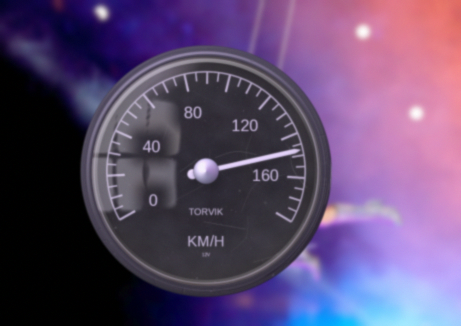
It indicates 147.5 km/h
